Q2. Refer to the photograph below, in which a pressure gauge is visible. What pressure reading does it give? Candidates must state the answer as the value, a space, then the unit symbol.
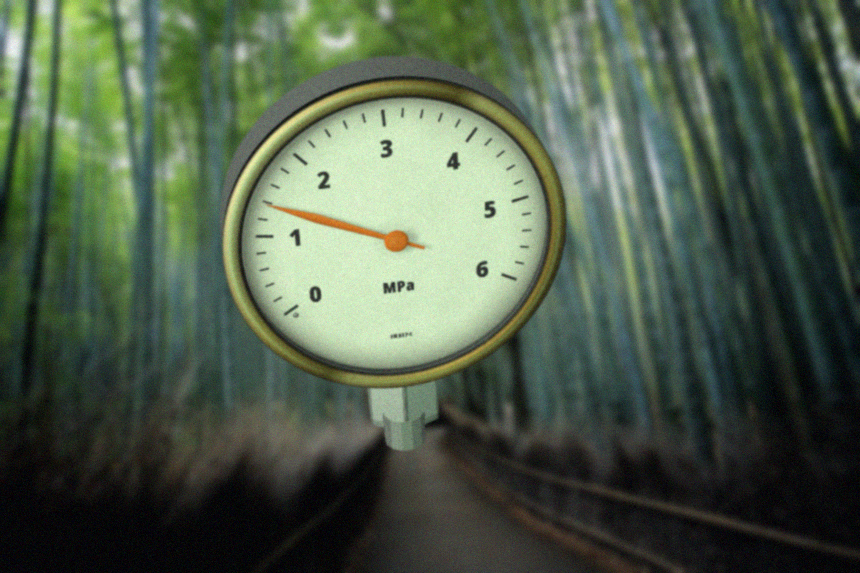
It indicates 1.4 MPa
